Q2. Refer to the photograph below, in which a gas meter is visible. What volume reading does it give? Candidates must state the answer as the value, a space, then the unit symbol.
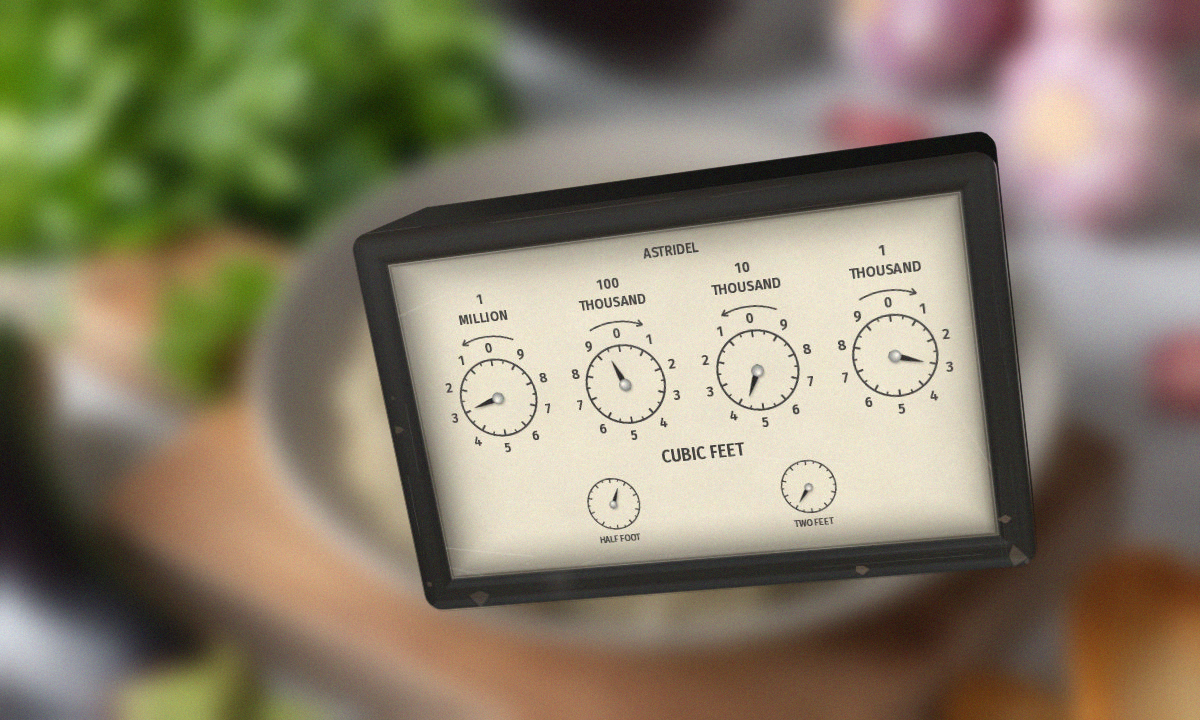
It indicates 294300 ft³
